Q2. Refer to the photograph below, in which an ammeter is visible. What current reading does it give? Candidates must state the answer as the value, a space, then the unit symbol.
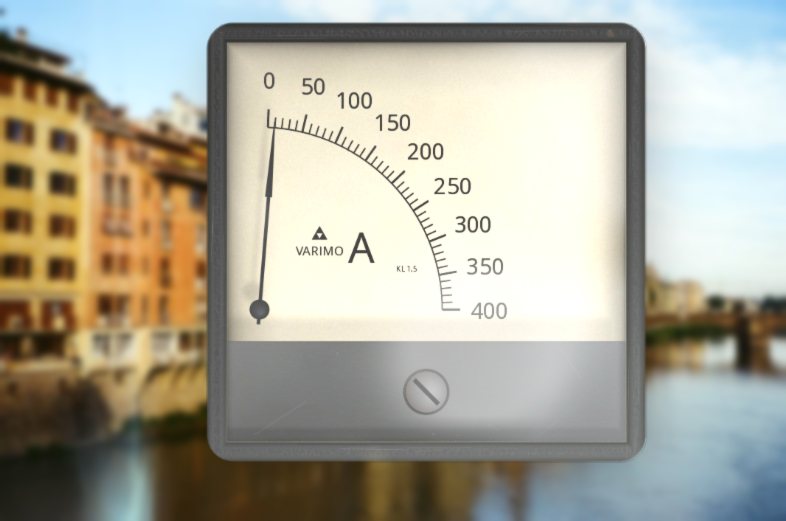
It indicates 10 A
